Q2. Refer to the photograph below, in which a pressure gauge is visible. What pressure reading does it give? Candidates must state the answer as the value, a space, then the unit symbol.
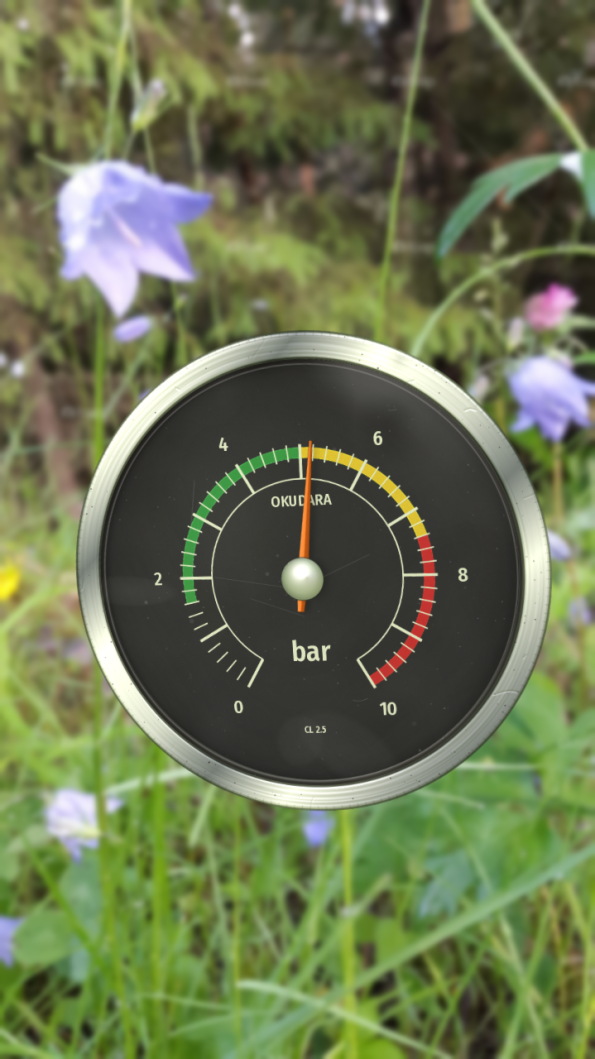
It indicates 5.2 bar
